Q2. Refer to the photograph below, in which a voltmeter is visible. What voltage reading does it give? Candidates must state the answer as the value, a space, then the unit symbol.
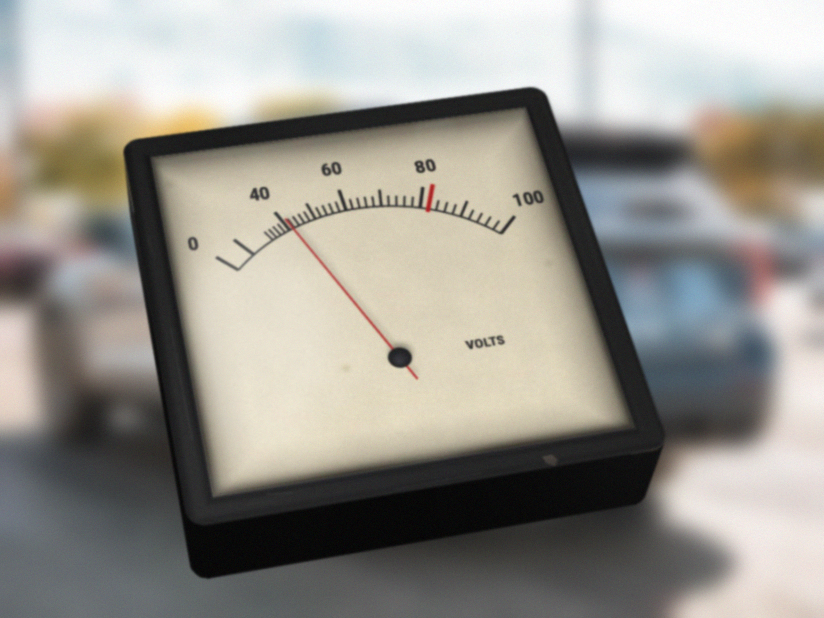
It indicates 40 V
